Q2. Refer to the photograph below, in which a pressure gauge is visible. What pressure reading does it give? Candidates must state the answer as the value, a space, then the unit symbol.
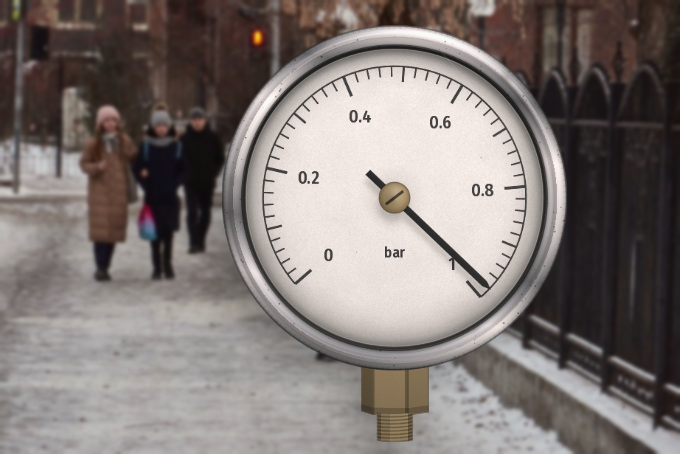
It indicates 0.98 bar
